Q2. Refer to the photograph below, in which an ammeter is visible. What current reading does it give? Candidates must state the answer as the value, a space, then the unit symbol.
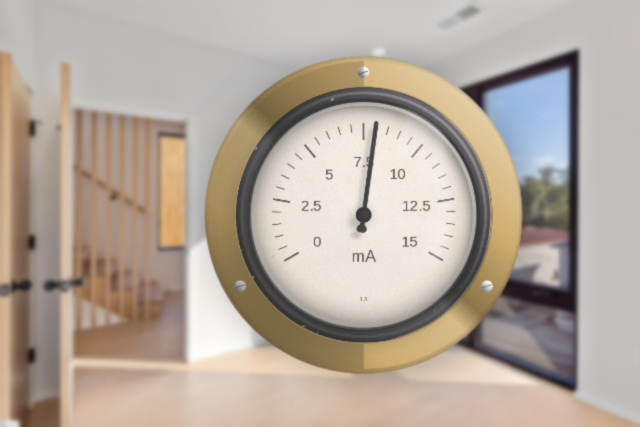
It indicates 8 mA
